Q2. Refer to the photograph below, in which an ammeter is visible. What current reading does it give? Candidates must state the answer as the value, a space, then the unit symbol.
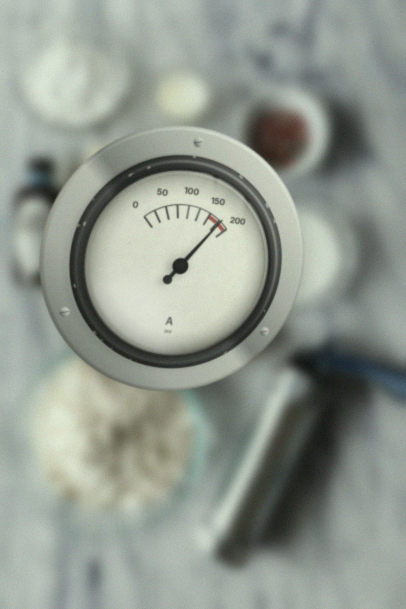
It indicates 175 A
